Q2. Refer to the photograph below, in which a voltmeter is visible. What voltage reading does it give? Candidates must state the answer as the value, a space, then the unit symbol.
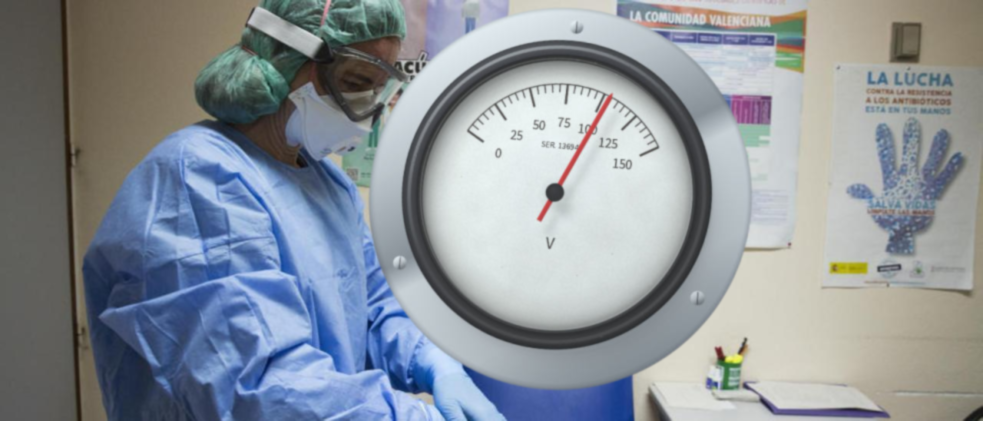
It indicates 105 V
